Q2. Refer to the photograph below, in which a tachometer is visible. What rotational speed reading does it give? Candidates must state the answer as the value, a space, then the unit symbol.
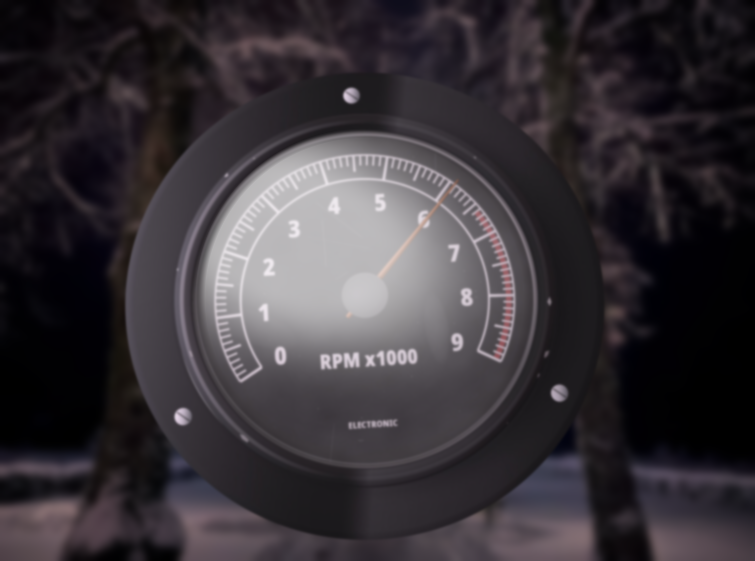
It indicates 6100 rpm
